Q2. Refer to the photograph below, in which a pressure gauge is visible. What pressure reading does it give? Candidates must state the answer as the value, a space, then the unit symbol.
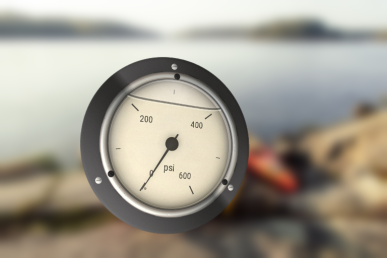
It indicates 0 psi
